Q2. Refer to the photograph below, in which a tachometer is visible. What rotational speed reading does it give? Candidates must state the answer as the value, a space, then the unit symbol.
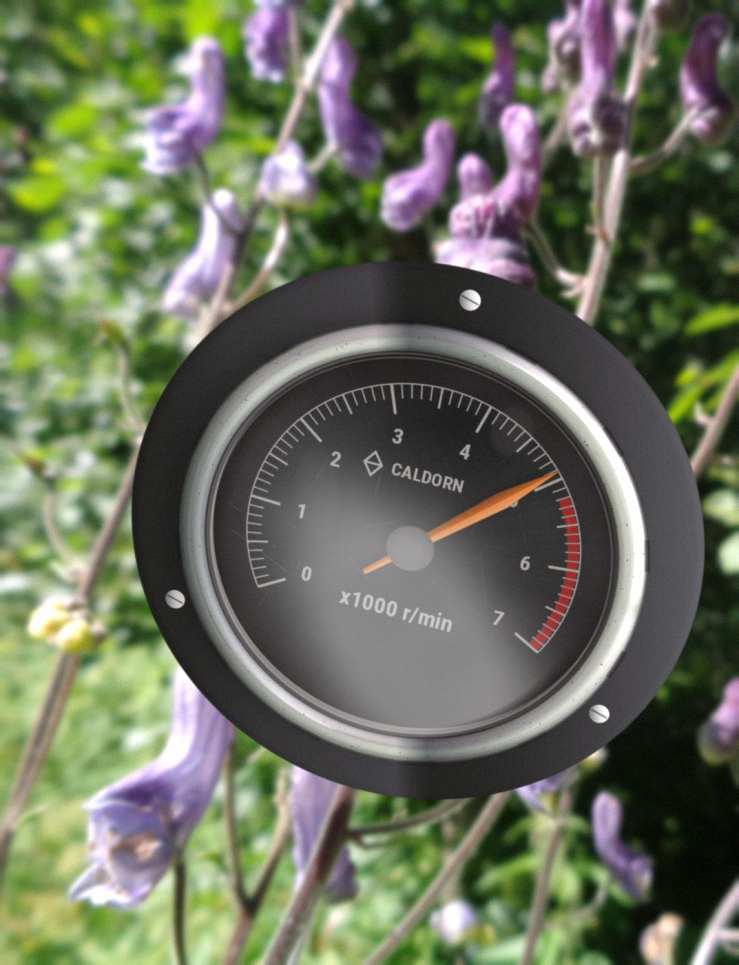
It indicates 4900 rpm
